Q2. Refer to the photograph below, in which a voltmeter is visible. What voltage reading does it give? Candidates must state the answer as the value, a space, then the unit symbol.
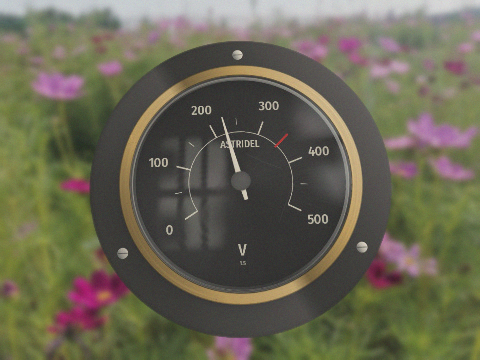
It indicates 225 V
